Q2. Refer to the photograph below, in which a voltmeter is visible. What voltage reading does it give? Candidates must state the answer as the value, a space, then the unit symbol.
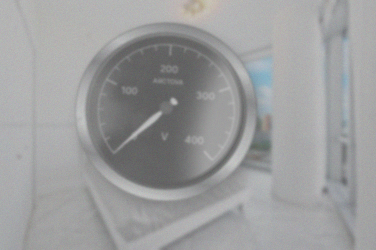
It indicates 0 V
